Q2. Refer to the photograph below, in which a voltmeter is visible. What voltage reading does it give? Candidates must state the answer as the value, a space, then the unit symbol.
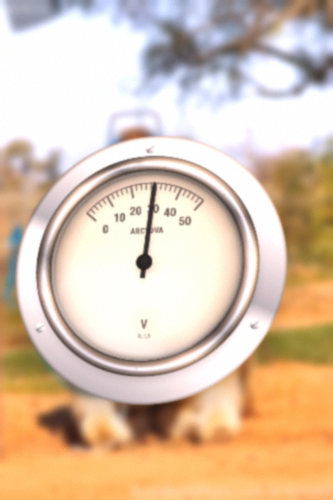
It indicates 30 V
